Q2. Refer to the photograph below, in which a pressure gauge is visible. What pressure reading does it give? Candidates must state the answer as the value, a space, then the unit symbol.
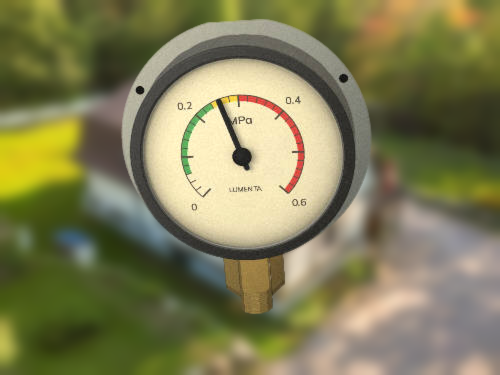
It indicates 0.26 MPa
